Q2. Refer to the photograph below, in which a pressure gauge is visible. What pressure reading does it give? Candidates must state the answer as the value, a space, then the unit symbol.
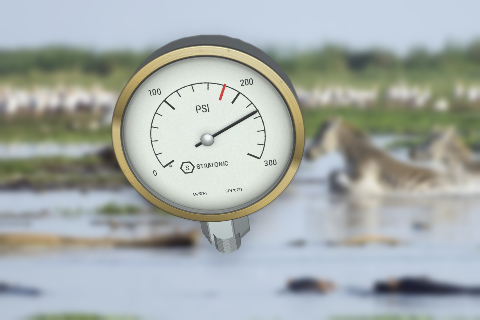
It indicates 230 psi
